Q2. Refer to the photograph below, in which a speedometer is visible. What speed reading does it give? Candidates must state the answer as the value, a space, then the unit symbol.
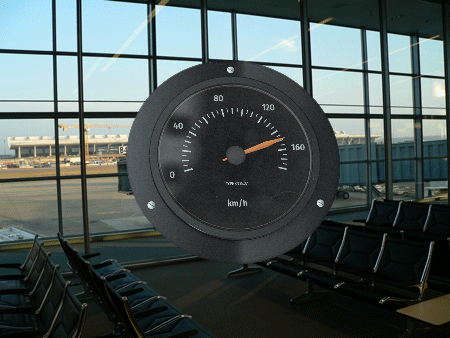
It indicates 150 km/h
